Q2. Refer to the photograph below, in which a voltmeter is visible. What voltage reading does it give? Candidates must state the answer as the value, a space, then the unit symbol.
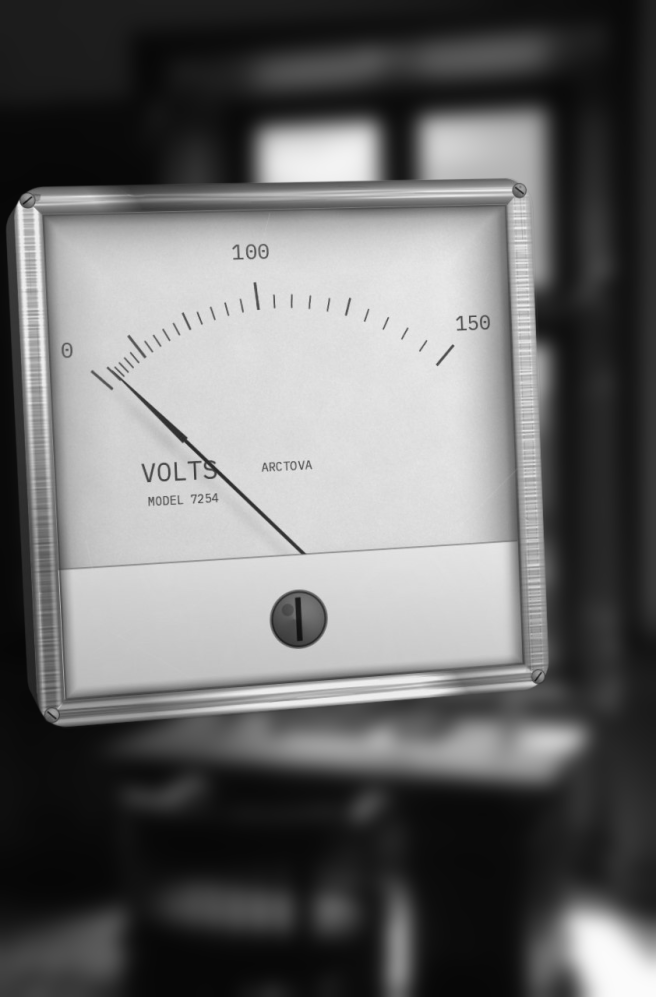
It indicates 25 V
